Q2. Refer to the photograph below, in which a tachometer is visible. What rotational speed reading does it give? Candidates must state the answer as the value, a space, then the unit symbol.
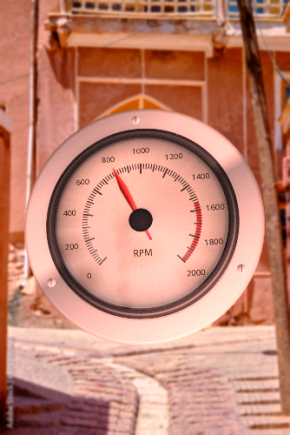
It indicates 800 rpm
